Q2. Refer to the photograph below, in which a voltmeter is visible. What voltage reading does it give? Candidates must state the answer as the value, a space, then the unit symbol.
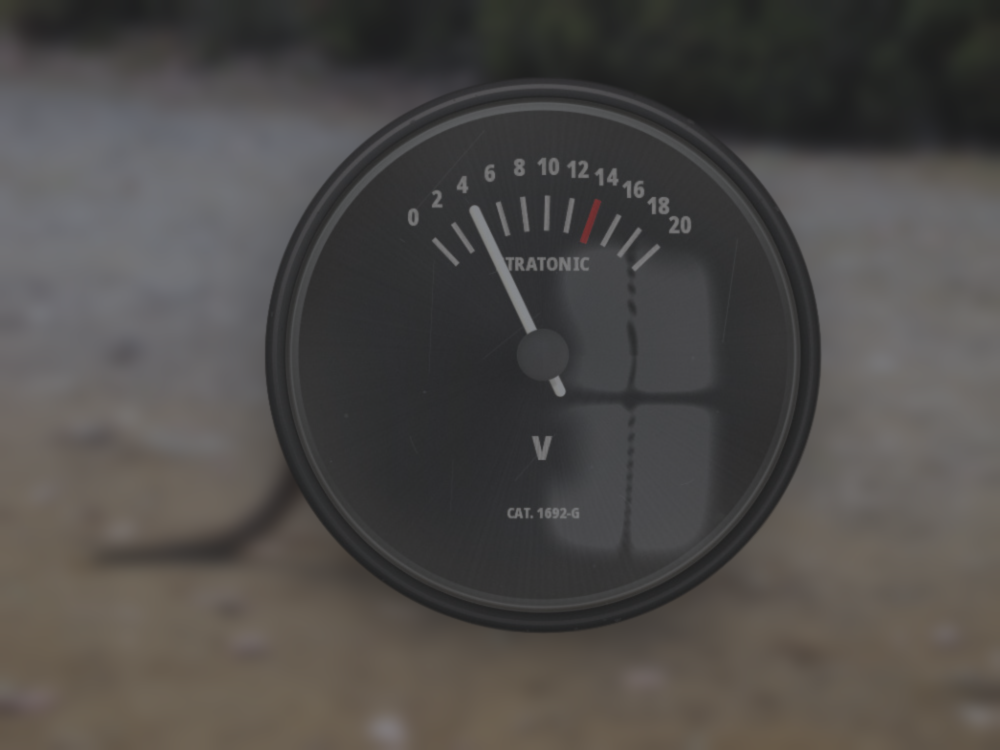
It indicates 4 V
